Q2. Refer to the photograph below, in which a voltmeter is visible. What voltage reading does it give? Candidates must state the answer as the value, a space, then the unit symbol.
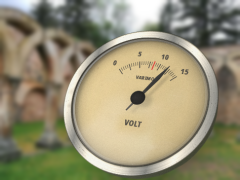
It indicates 12.5 V
